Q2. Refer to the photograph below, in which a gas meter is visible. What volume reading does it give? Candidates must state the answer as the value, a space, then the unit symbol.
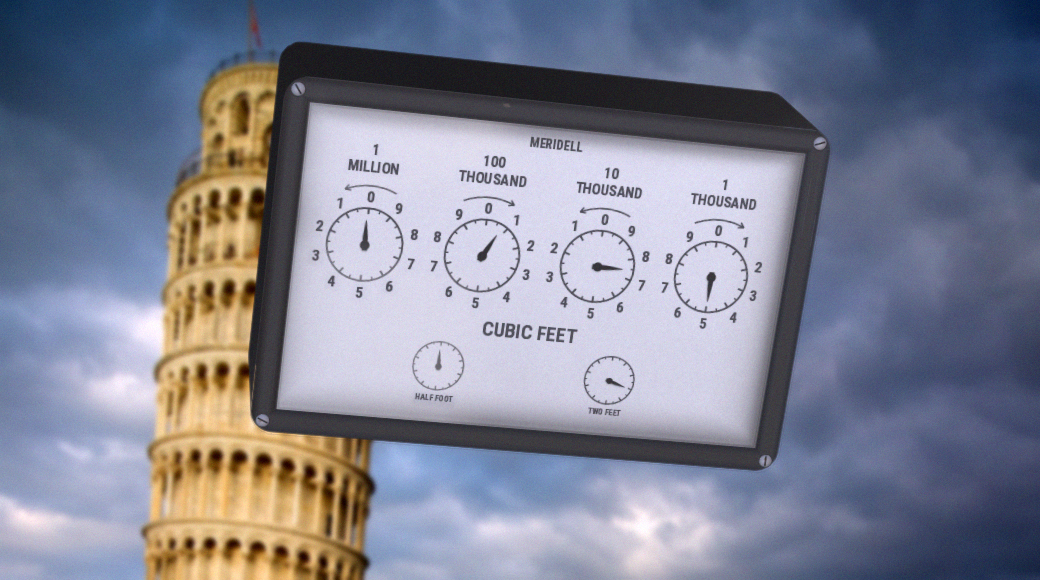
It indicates 7500 ft³
